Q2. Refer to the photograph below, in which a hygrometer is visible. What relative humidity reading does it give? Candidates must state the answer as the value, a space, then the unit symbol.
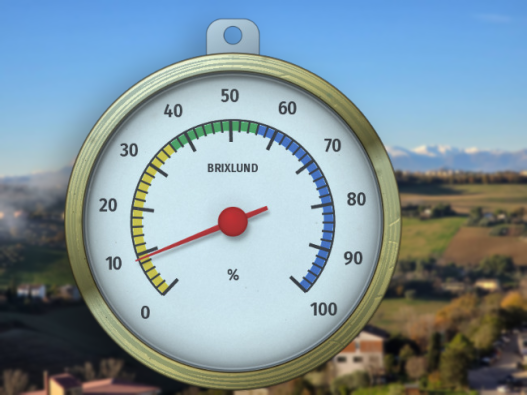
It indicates 9 %
